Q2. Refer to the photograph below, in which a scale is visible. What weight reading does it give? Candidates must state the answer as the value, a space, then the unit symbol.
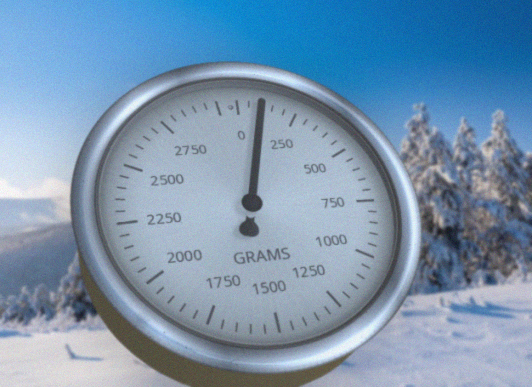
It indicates 100 g
